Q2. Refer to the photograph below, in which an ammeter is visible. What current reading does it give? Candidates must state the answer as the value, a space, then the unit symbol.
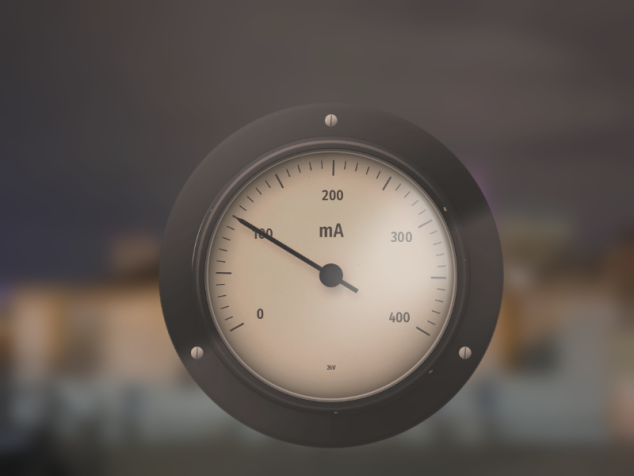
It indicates 100 mA
